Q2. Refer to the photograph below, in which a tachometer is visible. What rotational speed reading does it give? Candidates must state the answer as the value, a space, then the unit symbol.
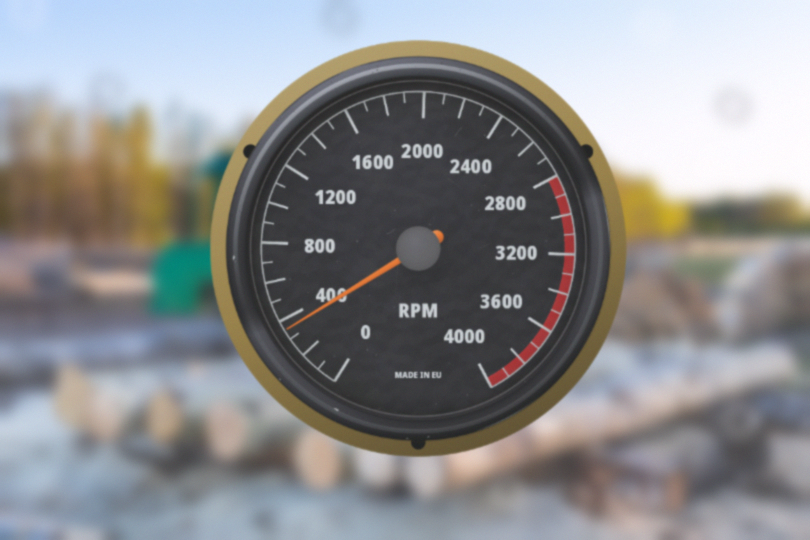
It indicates 350 rpm
